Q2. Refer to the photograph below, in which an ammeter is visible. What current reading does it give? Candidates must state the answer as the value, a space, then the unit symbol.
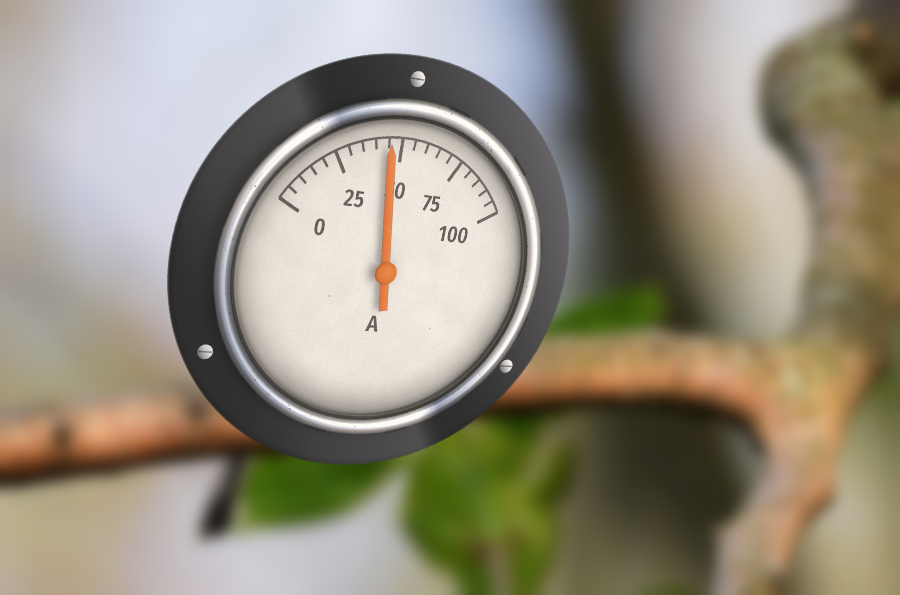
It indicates 45 A
